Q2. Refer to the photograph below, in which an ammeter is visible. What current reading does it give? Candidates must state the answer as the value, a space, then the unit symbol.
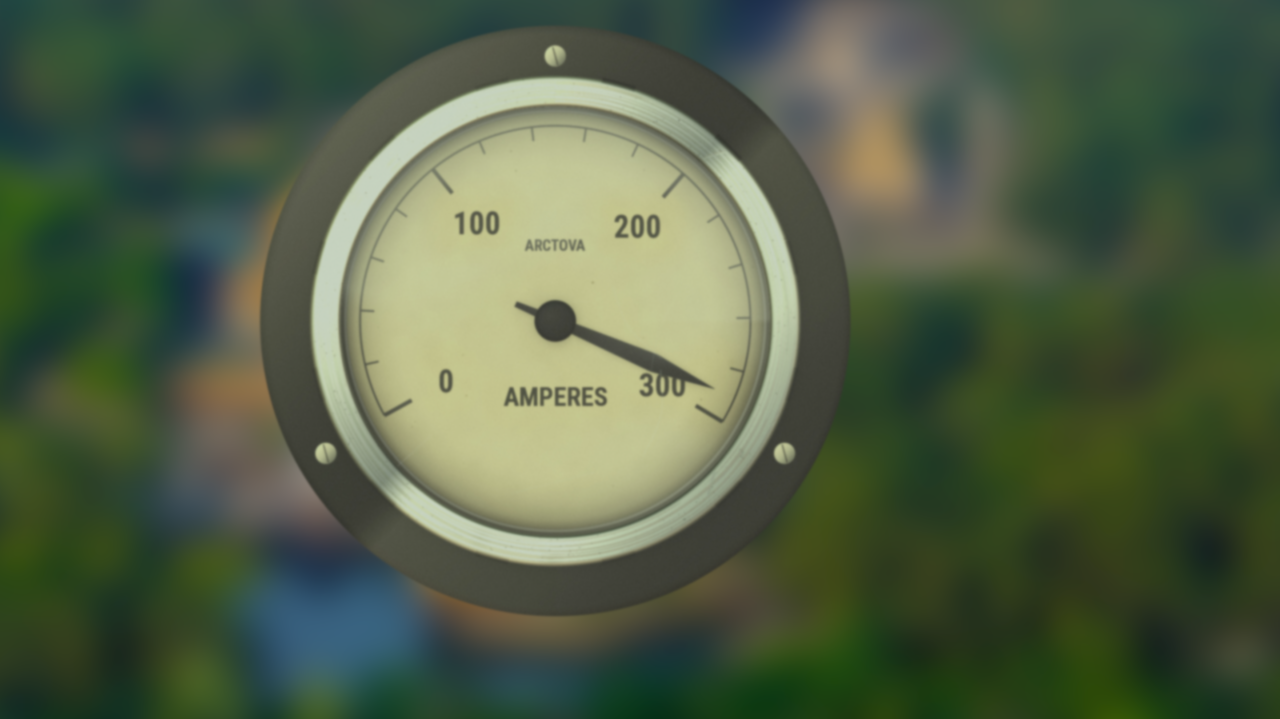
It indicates 290 A
